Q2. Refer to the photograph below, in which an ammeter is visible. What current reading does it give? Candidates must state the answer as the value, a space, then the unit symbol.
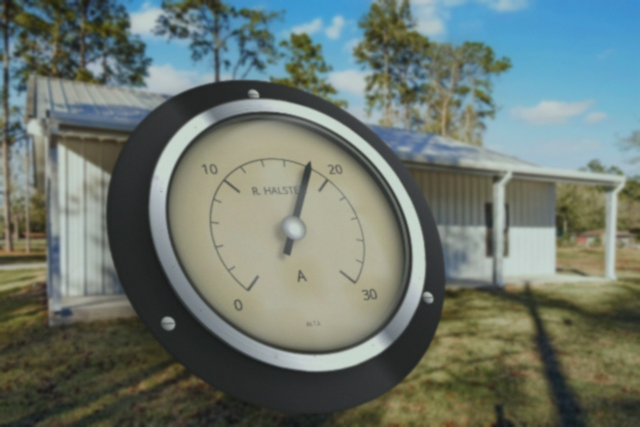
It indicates 18 A
